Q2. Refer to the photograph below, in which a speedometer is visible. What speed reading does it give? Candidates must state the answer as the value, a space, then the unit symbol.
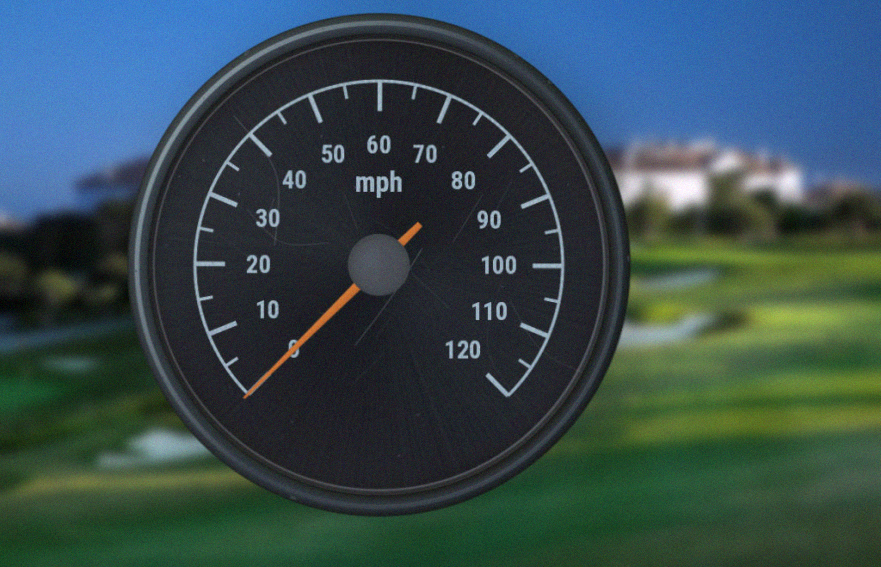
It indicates 0 mph
